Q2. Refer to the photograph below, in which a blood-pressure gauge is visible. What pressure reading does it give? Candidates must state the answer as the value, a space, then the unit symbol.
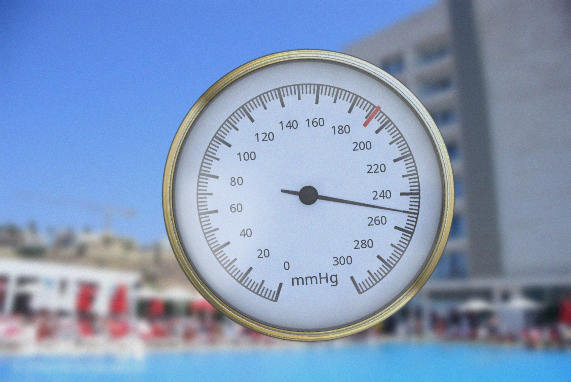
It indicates 250 mmHg
